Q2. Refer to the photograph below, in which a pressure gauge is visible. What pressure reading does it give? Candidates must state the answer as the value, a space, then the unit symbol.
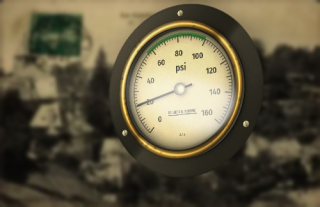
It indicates 20 psi
